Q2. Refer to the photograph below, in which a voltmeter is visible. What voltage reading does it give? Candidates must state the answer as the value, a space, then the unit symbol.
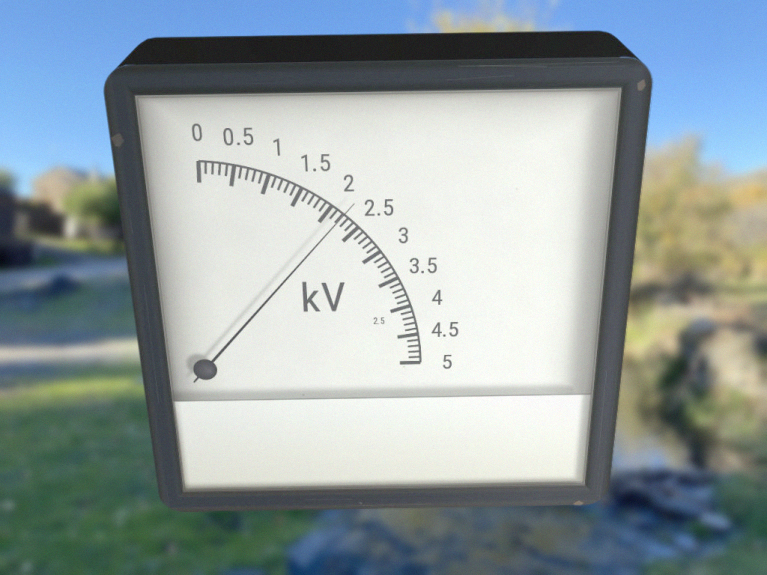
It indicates 2.2 kV
